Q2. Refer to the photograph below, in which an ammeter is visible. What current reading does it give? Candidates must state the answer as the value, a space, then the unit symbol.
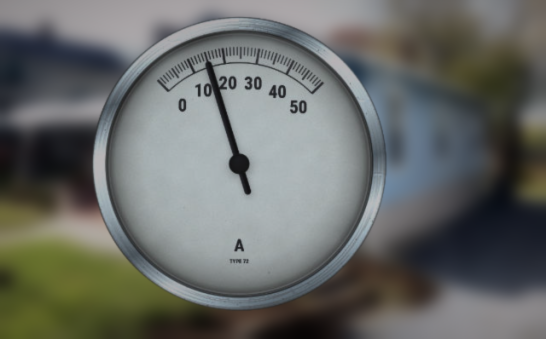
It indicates 15 A
